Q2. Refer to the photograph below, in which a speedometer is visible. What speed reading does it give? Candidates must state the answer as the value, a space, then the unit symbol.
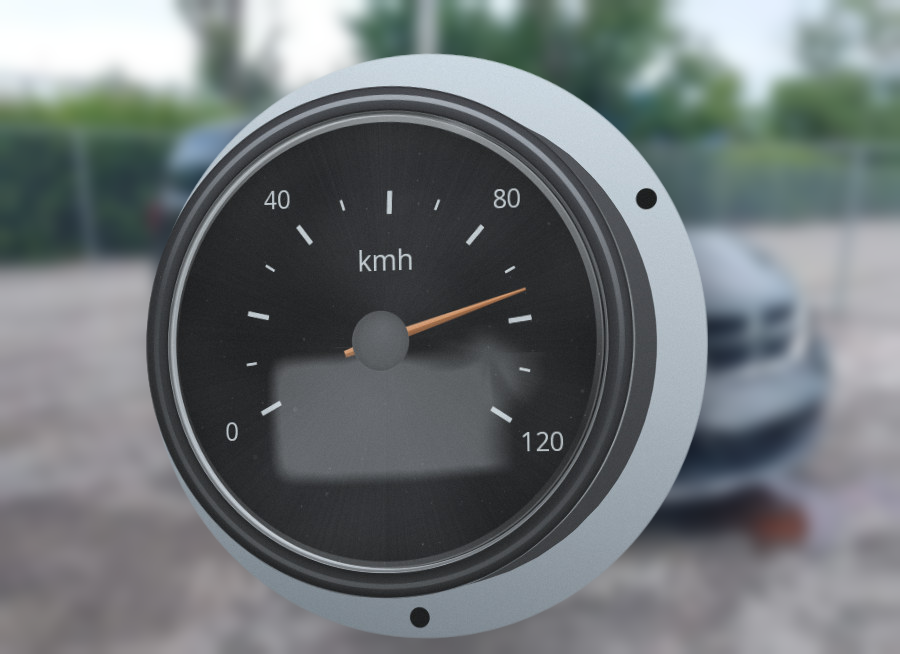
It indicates 95 km/h
